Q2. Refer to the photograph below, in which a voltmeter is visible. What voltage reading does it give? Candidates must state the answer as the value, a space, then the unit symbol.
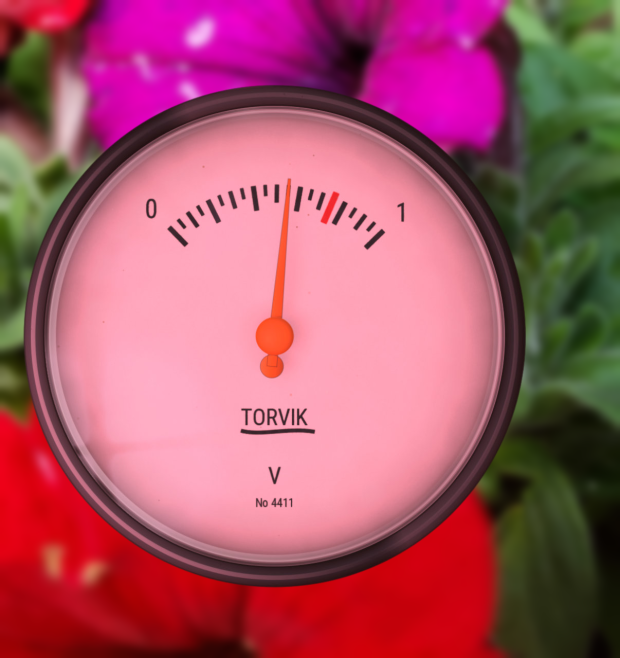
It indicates 0.55 V
